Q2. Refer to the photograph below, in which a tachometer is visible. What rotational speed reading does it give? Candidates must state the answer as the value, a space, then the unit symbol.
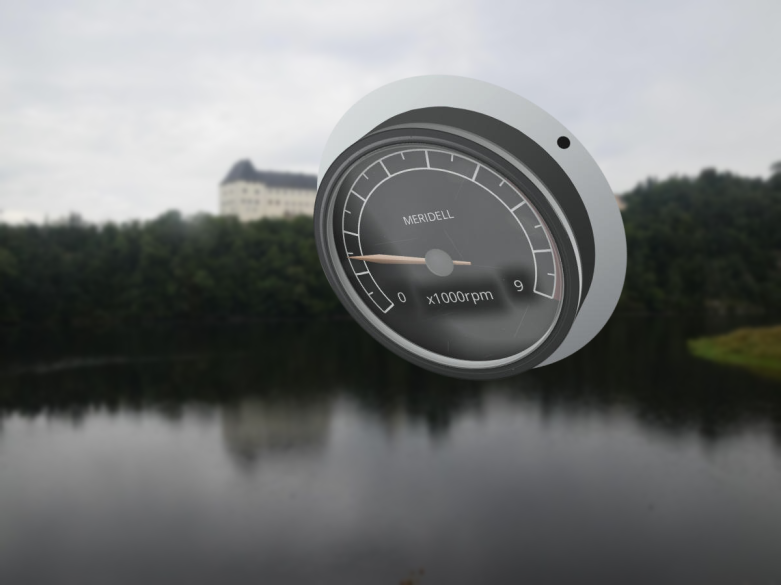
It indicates 1500 rpm
